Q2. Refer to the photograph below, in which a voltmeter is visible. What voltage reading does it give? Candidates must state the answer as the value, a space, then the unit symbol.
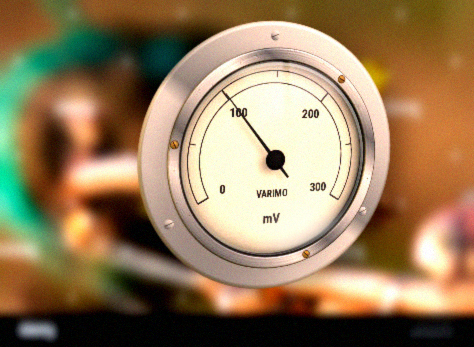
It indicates 100 mV
